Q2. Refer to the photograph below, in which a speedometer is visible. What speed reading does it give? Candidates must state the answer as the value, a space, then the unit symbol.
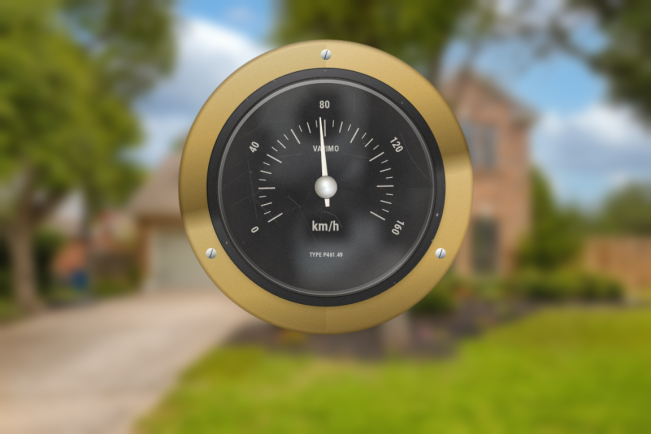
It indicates 77.5 km/h
